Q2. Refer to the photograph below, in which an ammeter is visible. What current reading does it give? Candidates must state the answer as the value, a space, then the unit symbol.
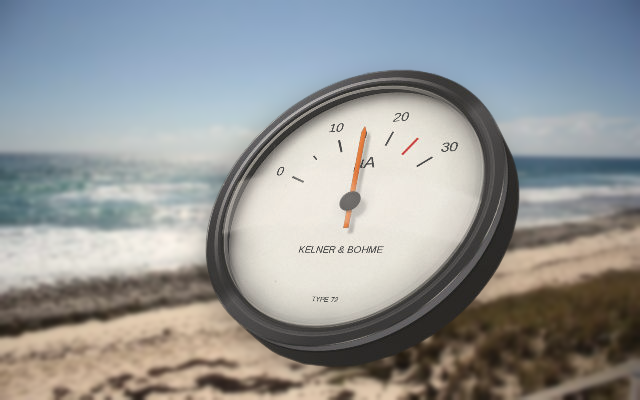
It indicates 15 µA
